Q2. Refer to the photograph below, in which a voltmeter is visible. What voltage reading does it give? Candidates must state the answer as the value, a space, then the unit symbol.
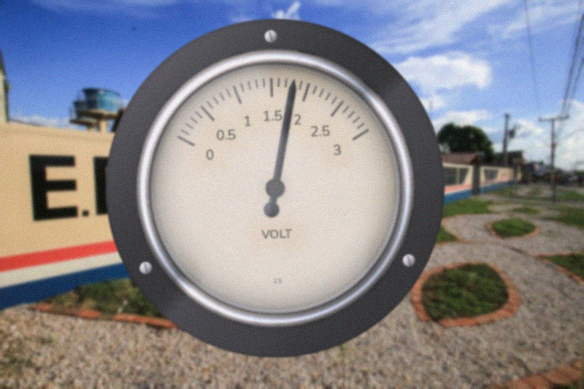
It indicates 1.8 V
